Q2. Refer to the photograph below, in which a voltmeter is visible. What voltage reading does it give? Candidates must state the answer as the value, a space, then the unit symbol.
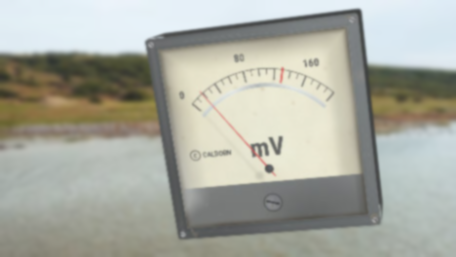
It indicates 20 mV
